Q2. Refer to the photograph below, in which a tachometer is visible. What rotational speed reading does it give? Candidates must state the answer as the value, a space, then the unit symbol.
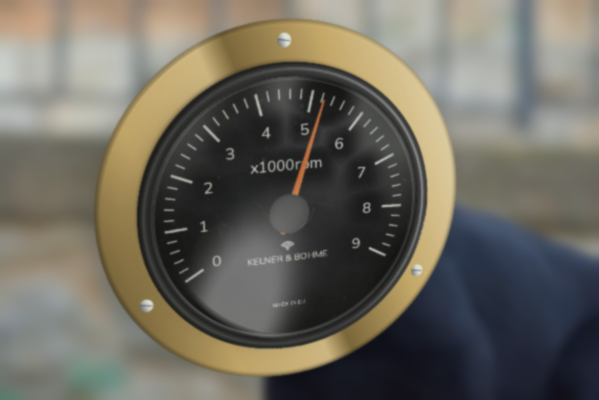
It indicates 5200 rpm
